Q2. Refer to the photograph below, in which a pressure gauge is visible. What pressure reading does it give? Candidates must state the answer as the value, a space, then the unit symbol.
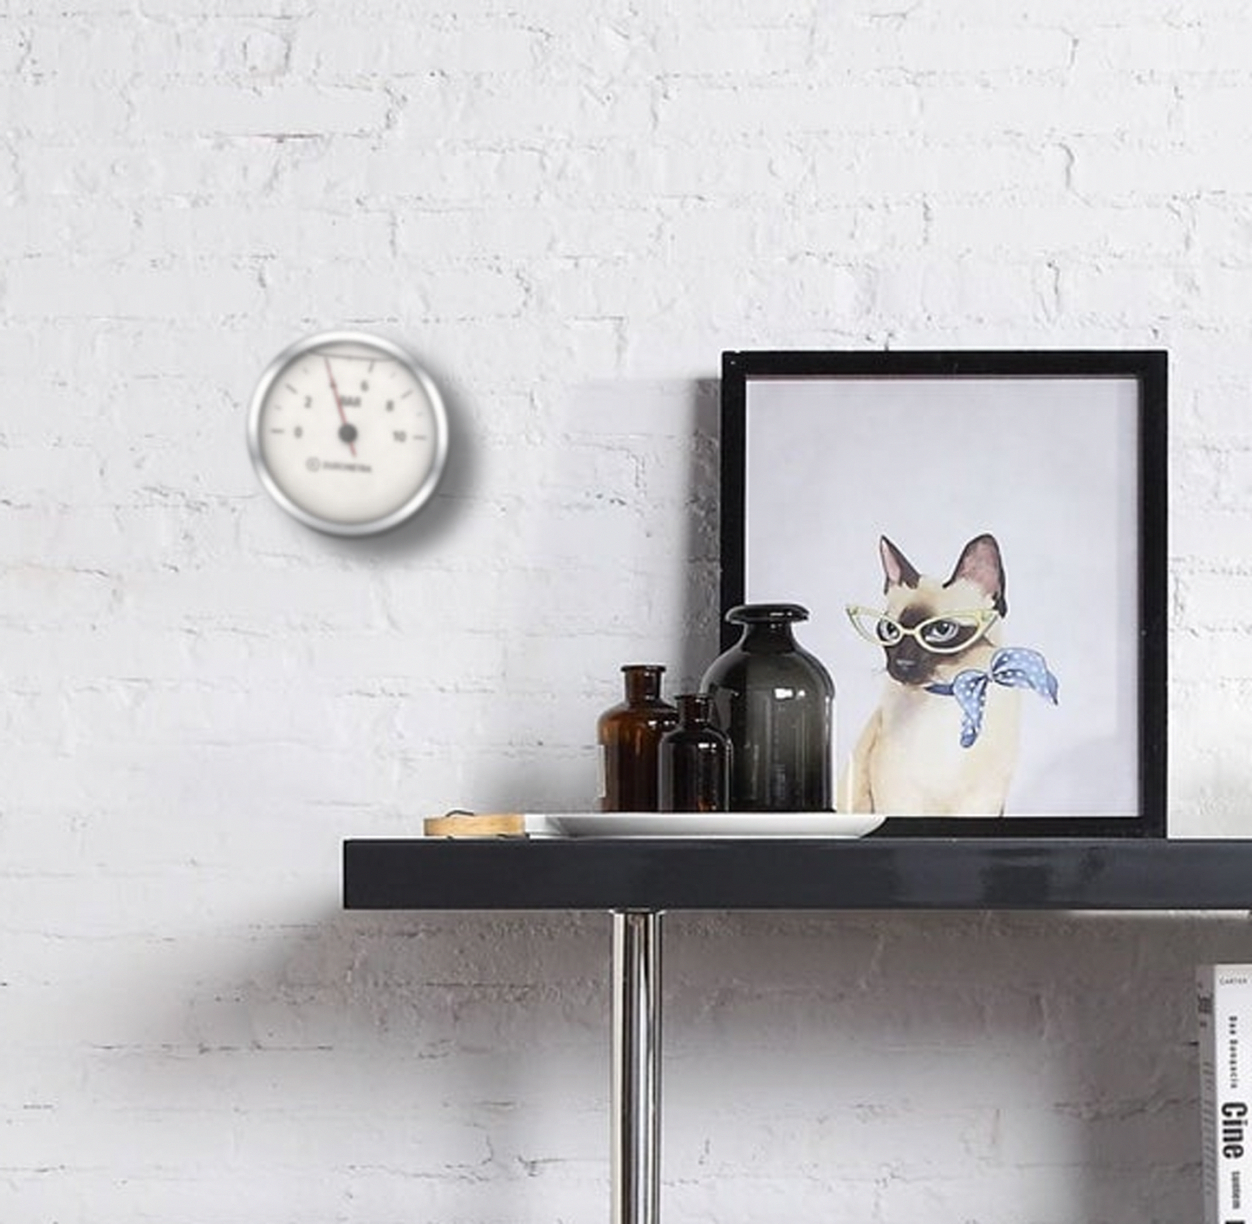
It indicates 4 bar
